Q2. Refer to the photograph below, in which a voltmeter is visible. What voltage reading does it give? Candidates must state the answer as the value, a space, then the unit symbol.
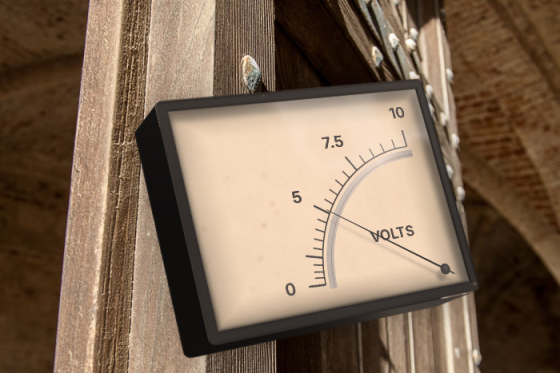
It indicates 5 V
